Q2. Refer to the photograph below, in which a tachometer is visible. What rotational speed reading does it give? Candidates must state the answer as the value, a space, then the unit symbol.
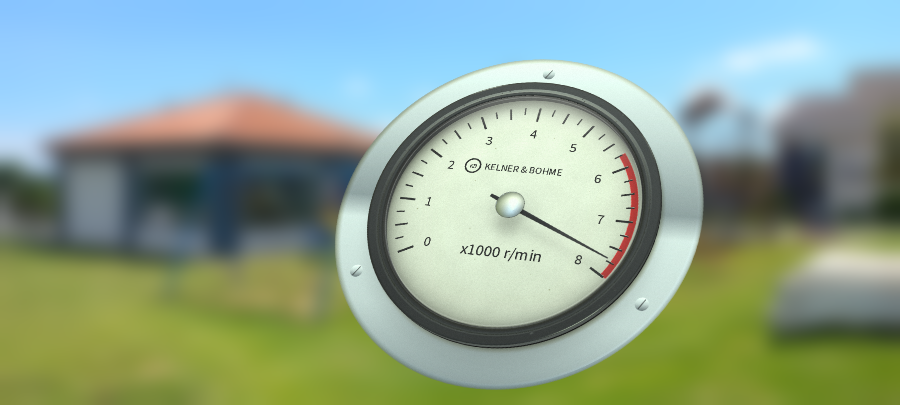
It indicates 7750 rpm
